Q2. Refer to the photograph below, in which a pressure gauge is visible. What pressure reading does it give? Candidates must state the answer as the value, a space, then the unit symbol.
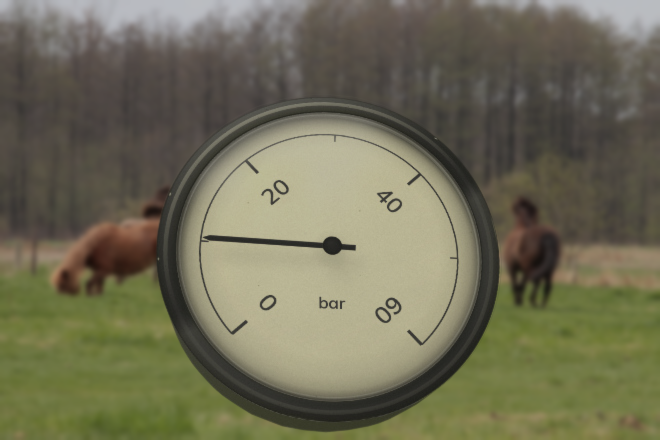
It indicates 10 bar
